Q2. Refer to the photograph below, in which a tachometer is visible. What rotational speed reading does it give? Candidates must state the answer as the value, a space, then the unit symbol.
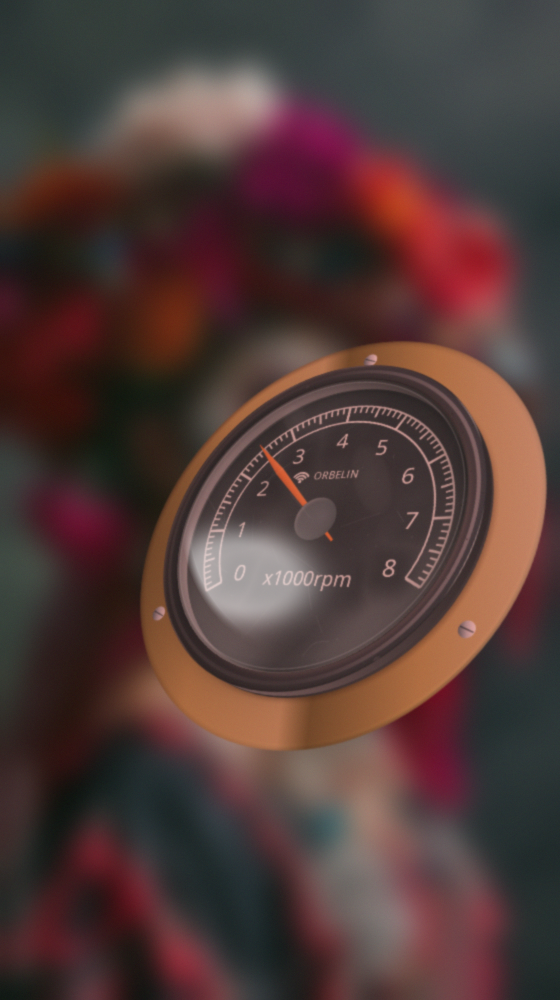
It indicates 2500 rpm
